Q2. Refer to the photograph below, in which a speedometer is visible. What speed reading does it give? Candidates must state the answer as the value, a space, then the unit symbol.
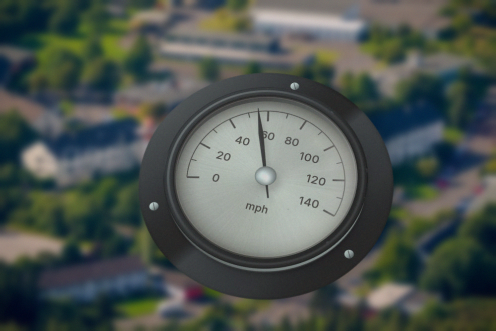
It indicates 55 mph
